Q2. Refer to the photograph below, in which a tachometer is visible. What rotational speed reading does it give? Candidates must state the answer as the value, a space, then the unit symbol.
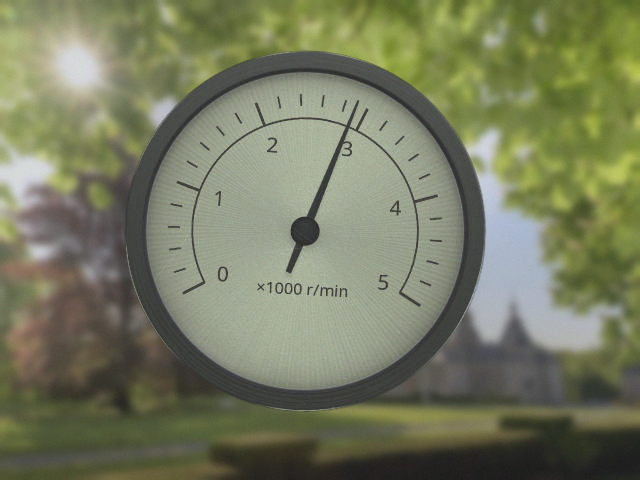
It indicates 2900 rpm
